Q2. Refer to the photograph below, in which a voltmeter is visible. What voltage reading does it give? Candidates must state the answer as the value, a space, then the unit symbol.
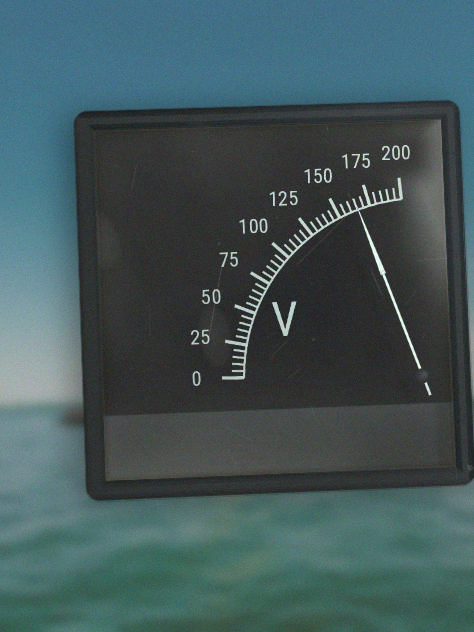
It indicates 165 V
